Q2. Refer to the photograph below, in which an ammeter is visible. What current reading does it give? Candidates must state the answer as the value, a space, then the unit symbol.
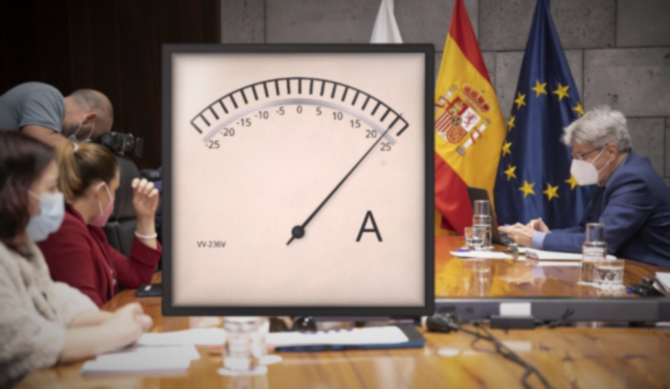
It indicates 22.5 A
